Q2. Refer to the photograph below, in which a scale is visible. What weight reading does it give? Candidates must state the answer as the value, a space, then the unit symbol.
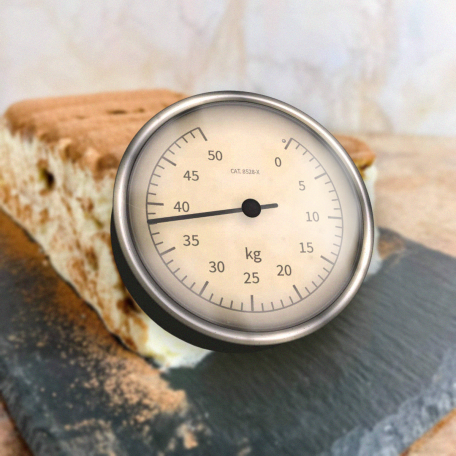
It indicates 38 kg
